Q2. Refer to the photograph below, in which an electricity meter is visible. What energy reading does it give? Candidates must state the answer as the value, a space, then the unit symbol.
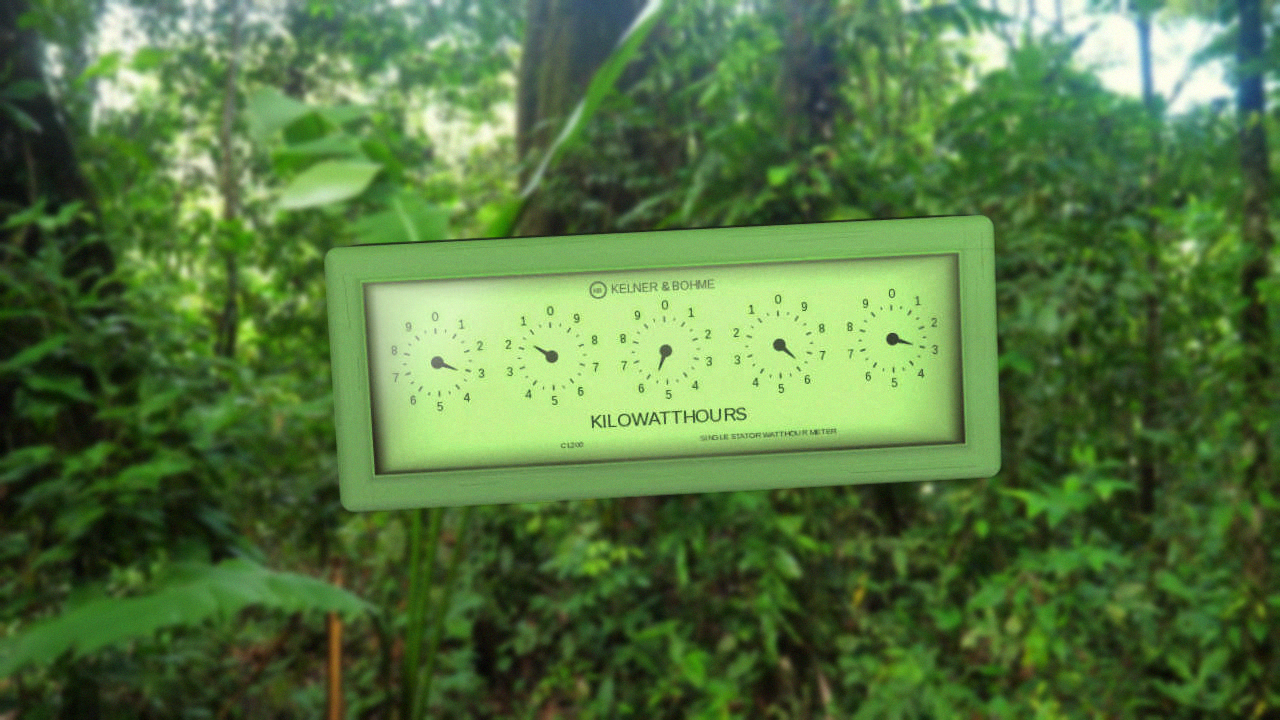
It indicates 31563 kWh
